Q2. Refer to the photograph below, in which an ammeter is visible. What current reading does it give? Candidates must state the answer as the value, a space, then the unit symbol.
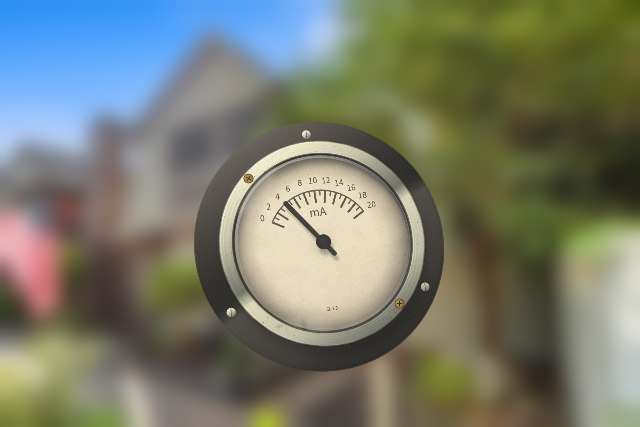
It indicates 4 mA
